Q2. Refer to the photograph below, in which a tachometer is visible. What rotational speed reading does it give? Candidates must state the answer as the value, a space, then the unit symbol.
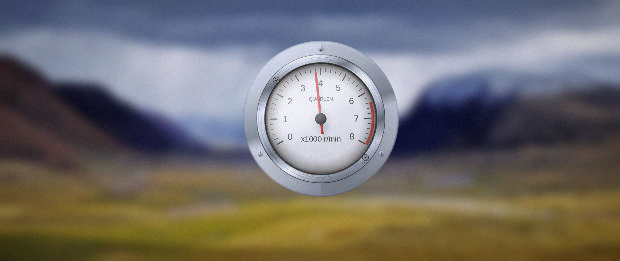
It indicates 3800 rpm
